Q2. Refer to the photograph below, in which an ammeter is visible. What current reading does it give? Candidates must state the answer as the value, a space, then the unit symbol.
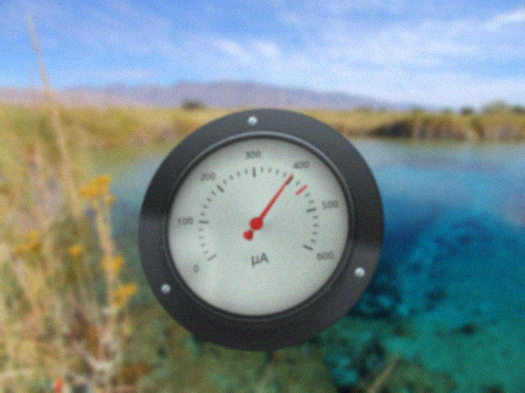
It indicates 400 µA
